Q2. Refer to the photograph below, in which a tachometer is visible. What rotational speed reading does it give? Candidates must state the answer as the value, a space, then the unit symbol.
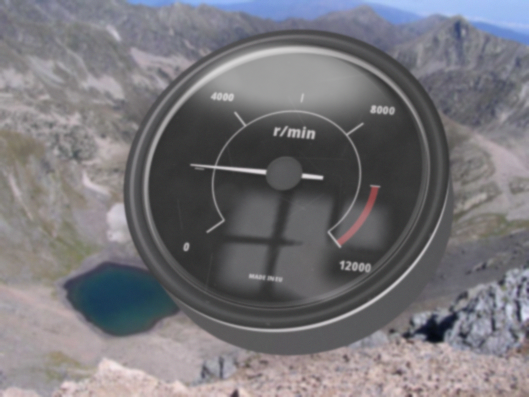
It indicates 2000 rpm
